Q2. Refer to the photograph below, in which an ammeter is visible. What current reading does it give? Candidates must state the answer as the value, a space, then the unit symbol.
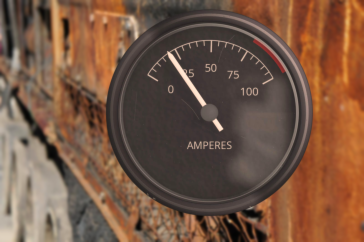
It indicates 20 A
